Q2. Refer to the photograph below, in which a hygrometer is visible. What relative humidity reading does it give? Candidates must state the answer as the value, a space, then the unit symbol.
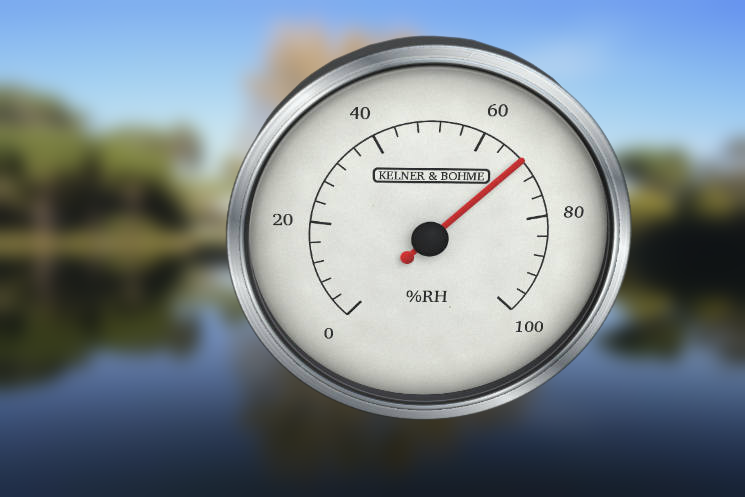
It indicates 68 %
